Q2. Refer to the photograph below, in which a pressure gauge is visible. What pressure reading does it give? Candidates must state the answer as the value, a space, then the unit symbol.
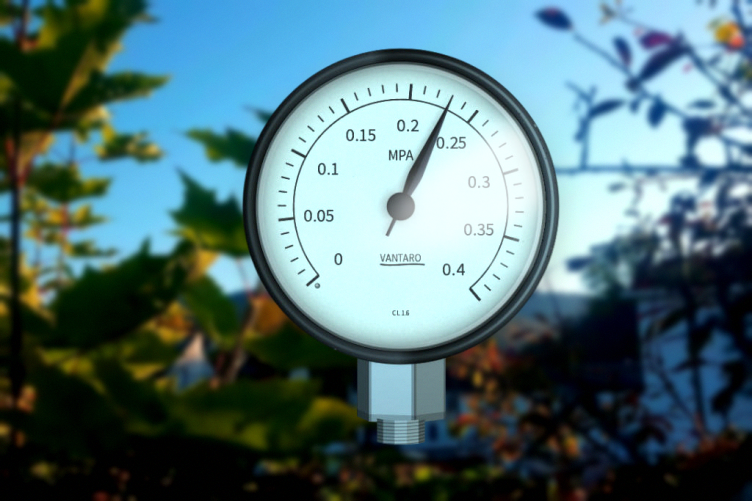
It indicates 0.23 MPa
